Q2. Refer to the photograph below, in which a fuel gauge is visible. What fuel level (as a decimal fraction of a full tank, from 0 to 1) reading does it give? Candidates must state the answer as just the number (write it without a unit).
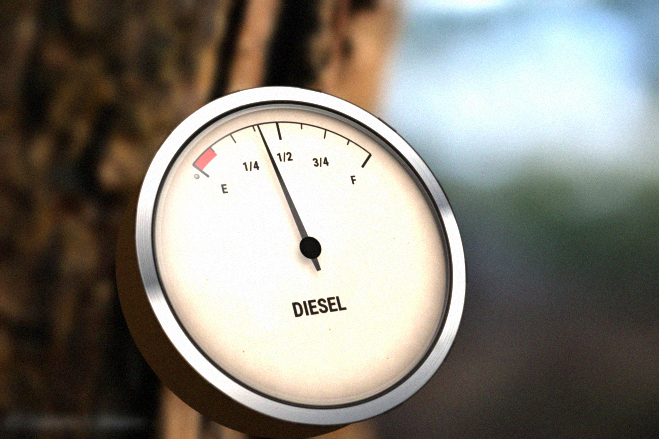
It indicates 0.375
